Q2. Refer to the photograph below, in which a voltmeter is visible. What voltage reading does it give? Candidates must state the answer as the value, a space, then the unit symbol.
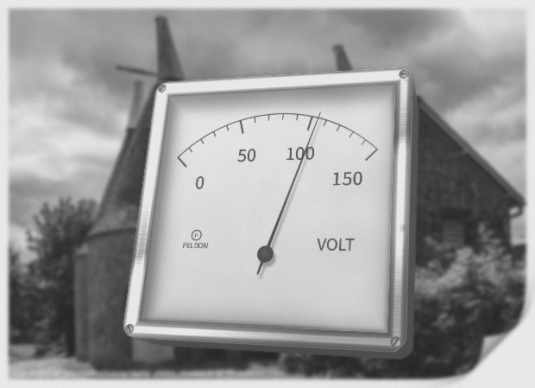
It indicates 105 V
